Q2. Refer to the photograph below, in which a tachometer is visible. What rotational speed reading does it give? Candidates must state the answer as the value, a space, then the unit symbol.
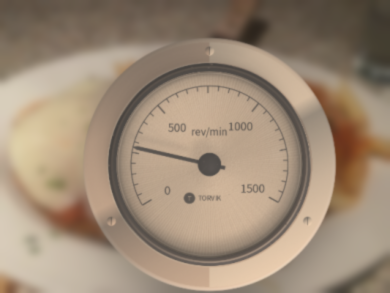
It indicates 275 rpm
